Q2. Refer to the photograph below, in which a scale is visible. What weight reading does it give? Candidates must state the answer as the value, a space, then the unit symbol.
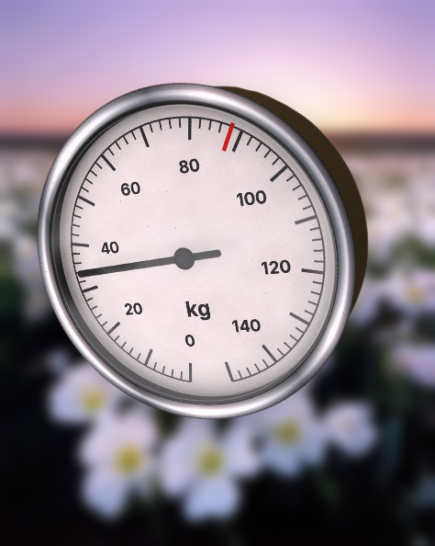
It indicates 34 kg
